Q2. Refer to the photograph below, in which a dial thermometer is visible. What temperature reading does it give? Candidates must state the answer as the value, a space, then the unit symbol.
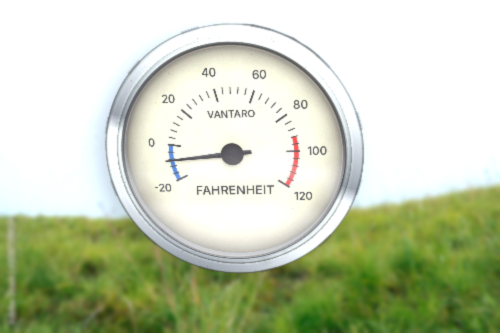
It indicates -8 °F
